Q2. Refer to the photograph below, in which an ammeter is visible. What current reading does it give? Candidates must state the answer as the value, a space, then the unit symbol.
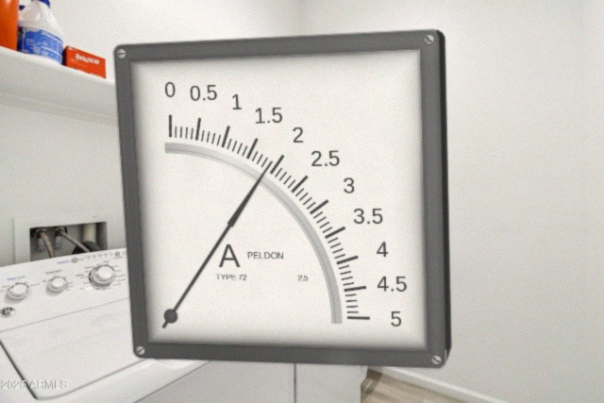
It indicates 1.9 A
